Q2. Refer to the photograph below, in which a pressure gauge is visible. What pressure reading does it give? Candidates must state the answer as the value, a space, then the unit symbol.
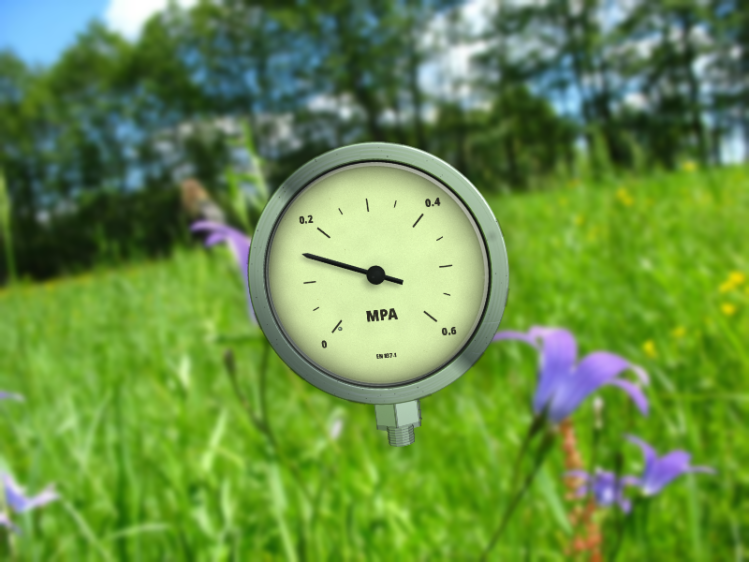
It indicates 0.15 MPa
